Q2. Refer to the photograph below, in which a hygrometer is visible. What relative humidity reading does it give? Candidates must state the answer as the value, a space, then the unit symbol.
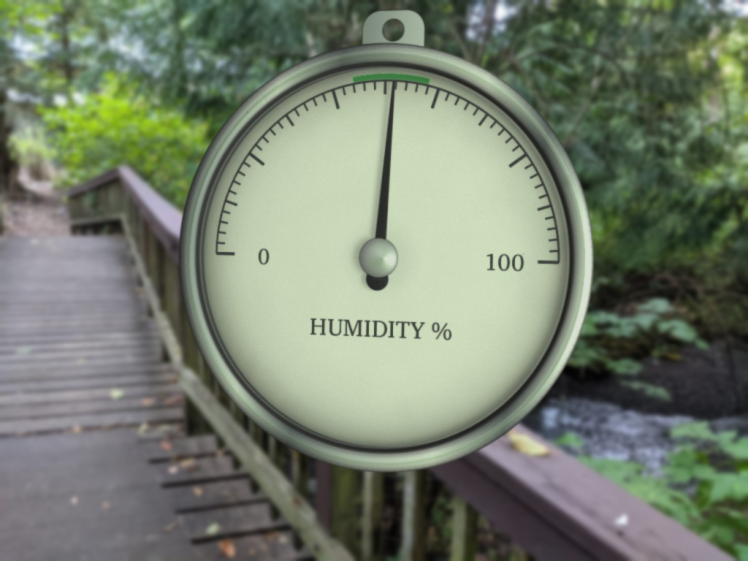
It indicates 52 %
